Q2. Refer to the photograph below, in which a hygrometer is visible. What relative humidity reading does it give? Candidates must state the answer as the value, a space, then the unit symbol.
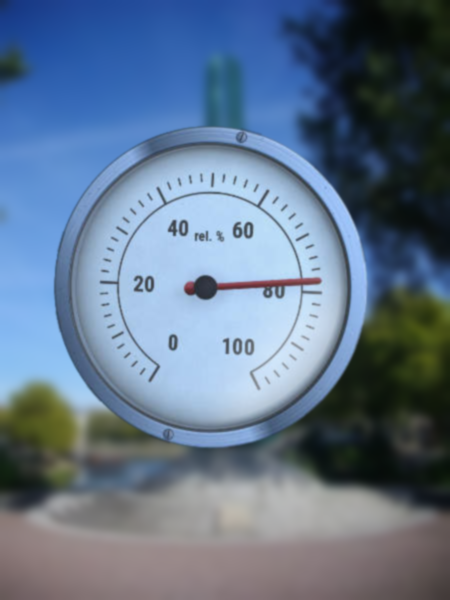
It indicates 78 %
